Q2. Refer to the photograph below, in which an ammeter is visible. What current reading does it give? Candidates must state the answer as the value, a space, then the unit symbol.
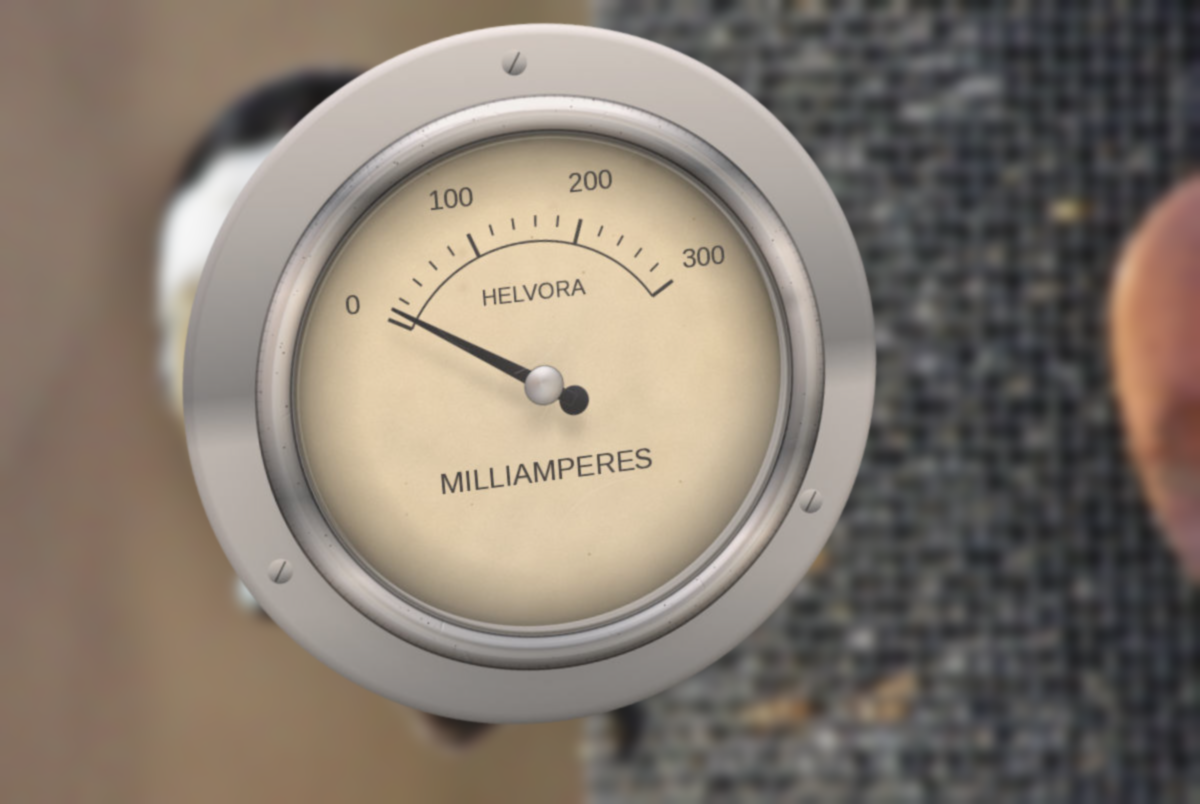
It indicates 10 mA
